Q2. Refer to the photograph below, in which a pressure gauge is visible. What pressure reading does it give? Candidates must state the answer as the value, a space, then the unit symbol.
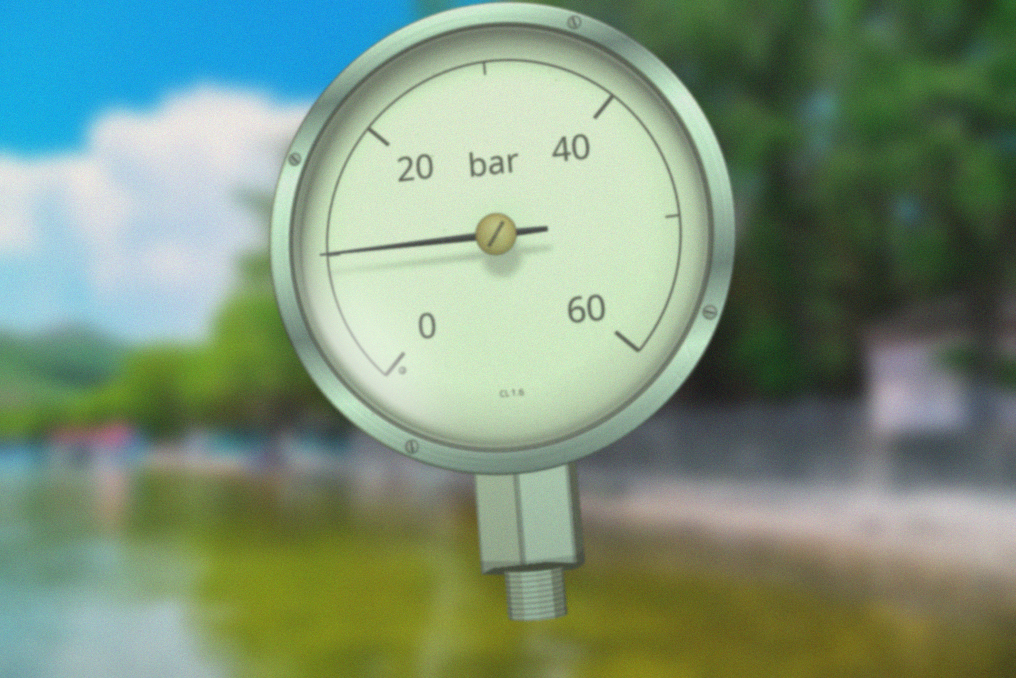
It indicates 10 bar
